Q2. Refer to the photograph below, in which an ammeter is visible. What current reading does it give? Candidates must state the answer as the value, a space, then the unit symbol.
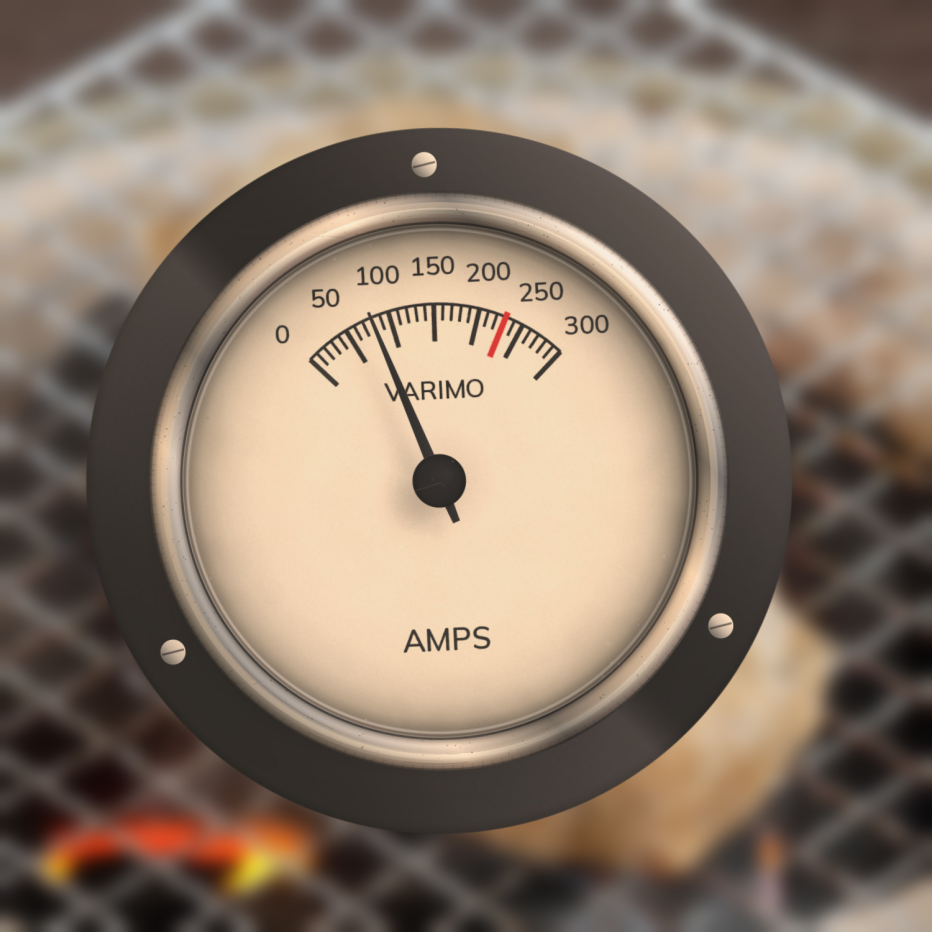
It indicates 80 A
